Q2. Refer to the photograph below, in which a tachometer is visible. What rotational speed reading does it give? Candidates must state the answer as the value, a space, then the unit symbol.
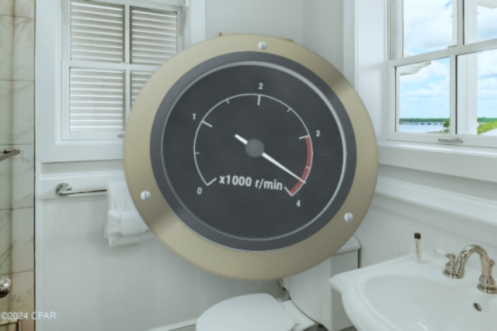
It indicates 3750 rpm
